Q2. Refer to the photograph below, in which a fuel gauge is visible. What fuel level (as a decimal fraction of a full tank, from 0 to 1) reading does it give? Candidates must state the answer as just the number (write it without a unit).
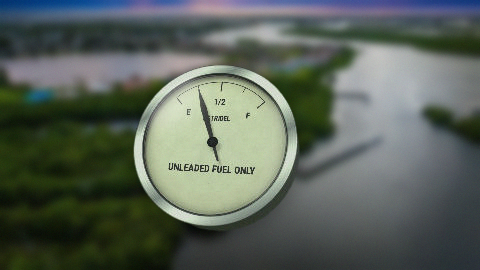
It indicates 0.25
